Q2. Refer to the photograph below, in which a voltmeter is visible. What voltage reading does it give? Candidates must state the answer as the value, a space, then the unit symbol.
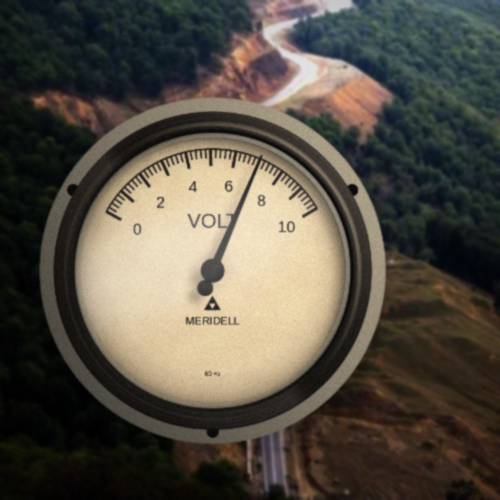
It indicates 7 V
